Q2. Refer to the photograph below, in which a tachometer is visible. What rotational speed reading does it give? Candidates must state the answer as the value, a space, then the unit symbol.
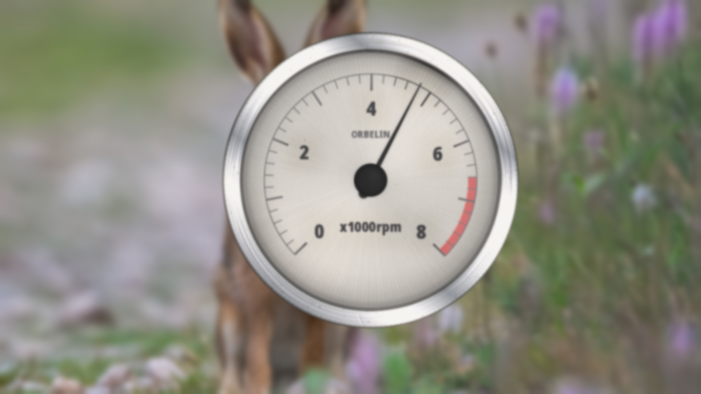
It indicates 4800 rpm
